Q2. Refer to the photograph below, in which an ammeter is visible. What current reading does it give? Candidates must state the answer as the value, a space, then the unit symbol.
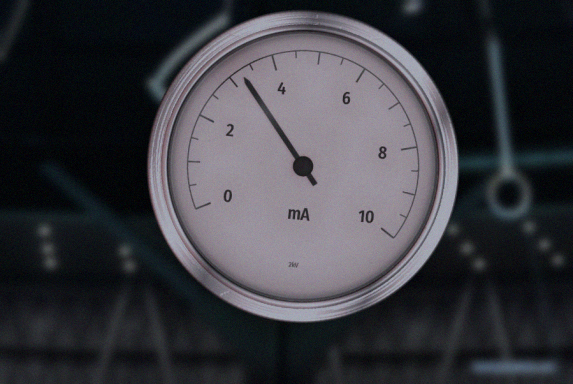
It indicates 3.25 mA
